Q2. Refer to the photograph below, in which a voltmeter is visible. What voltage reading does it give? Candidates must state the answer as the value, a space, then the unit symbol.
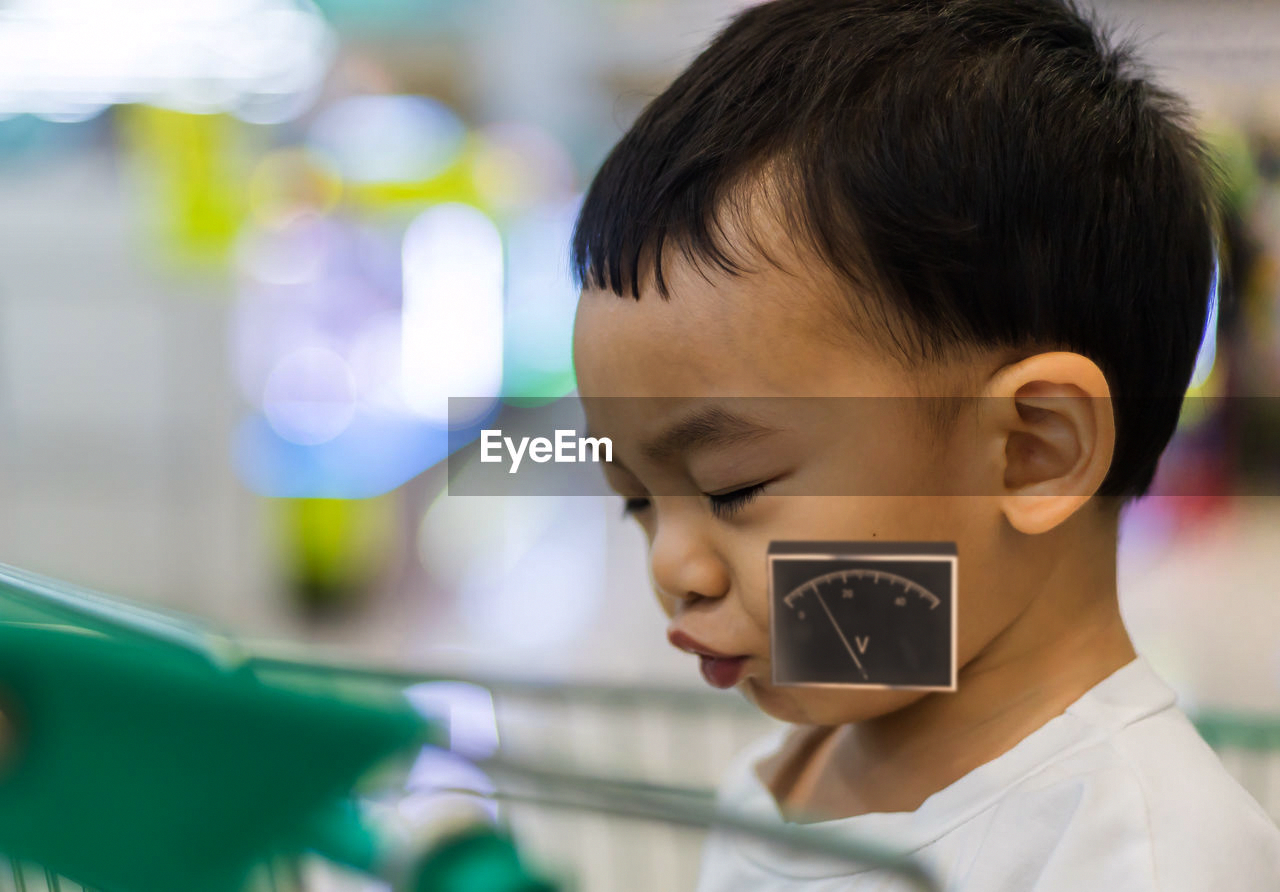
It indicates 10 V
